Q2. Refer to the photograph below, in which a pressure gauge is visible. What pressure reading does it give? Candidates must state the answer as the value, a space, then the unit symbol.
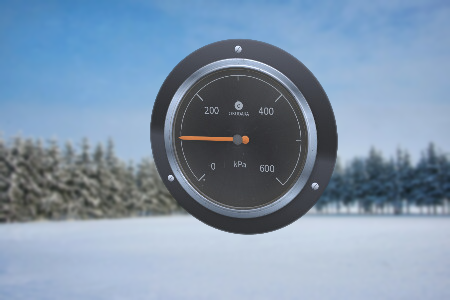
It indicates 100 kPa
